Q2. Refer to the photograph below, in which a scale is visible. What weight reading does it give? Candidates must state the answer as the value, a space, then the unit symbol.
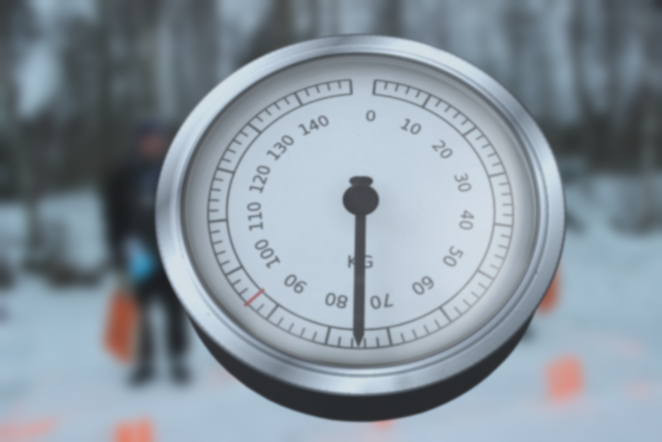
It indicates 75 kg
